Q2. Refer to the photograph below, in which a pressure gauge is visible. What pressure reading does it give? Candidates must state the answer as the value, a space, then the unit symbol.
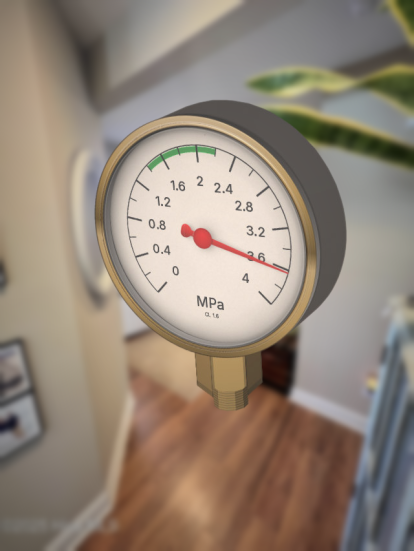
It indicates 3.6 MPa
